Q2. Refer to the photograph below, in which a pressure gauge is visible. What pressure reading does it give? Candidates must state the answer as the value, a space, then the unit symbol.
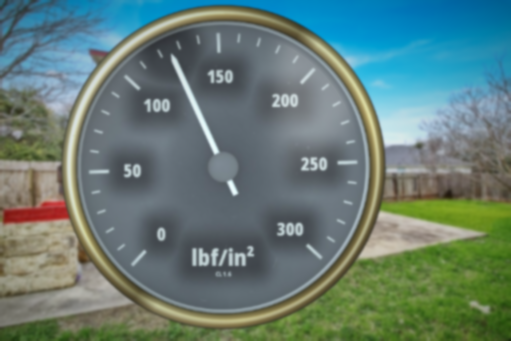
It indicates 125 psi
